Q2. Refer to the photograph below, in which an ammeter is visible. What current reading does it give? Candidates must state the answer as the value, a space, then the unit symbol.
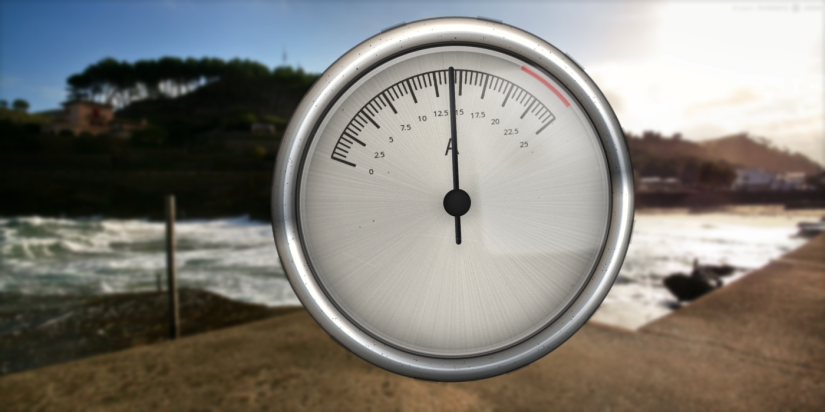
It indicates 14 A
